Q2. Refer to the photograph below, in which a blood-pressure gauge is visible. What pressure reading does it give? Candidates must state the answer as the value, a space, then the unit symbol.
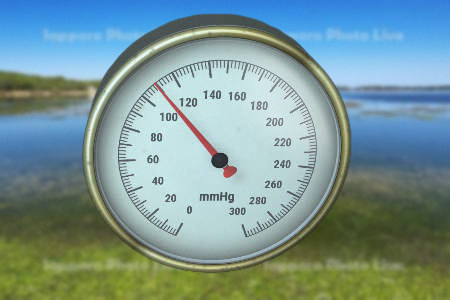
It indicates 110 mmHg
